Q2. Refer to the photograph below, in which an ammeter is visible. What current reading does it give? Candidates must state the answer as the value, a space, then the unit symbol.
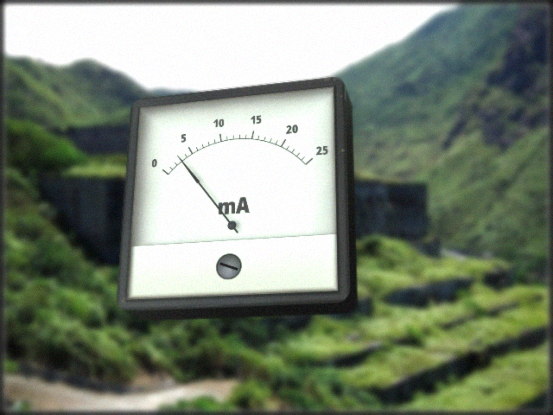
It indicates 3 mA
